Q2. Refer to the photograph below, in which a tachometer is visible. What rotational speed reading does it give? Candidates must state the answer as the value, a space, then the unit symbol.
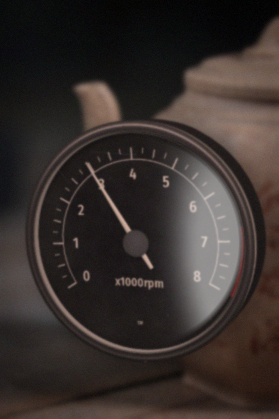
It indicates 3000 rpm
